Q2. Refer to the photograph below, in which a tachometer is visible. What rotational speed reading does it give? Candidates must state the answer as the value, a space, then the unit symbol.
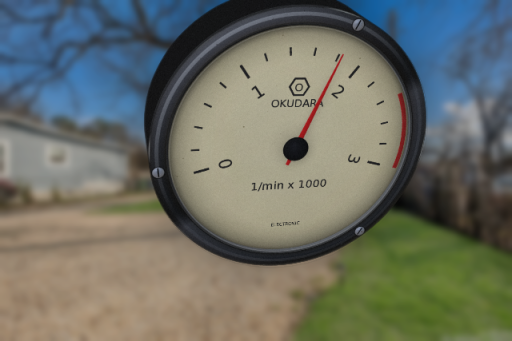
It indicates 1800 rpm
